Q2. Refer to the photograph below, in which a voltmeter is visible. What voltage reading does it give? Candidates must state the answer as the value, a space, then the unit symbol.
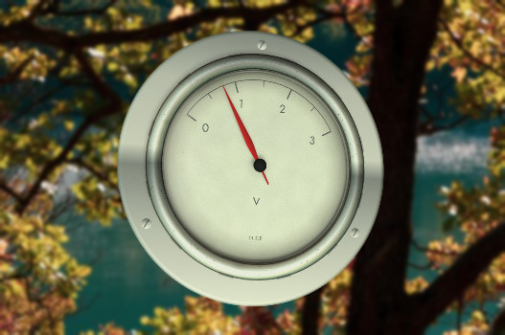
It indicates 0.75 V
